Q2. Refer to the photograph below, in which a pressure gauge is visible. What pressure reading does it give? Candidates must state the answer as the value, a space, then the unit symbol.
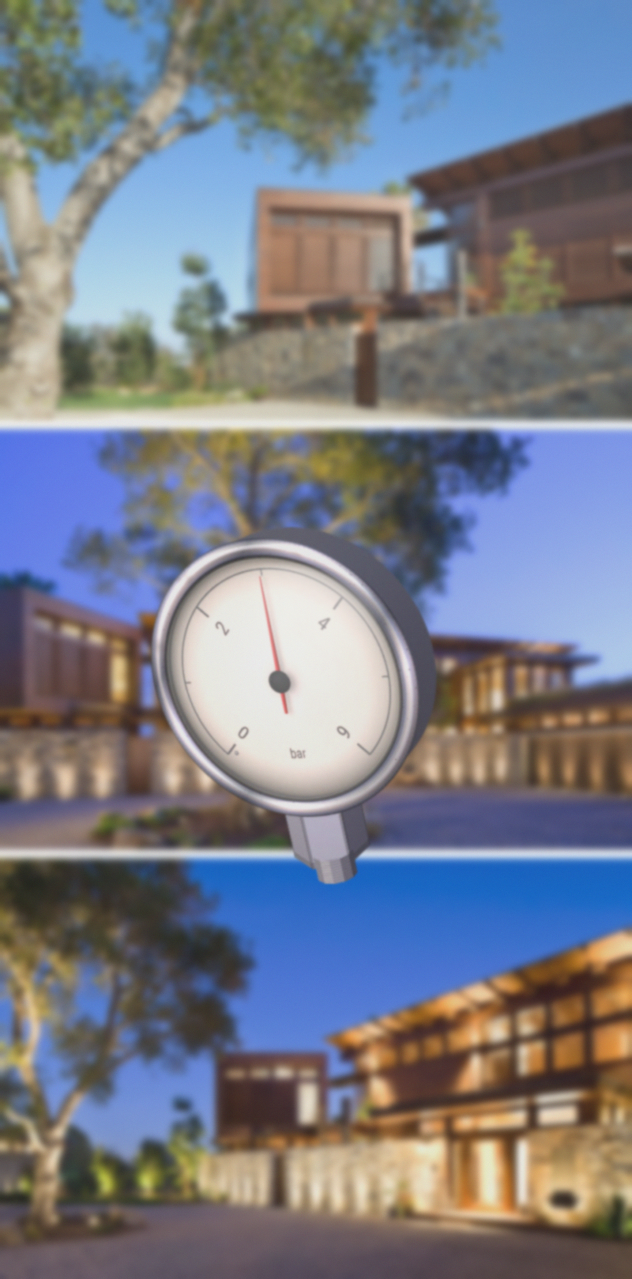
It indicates 3 bar
